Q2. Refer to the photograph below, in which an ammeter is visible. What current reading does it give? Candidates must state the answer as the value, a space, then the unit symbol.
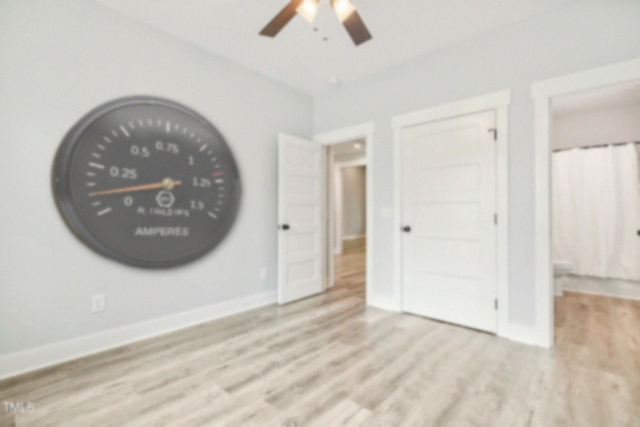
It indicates 0.1 A
